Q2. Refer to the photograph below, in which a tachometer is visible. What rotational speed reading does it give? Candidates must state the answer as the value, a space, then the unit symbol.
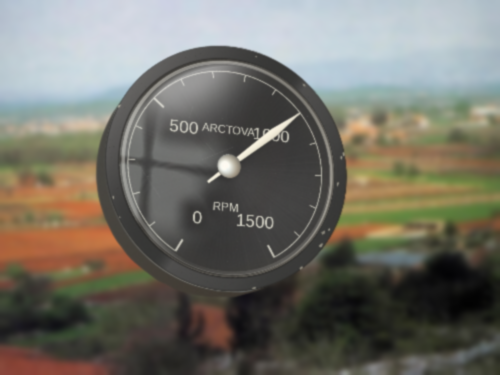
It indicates 1000 rpm
